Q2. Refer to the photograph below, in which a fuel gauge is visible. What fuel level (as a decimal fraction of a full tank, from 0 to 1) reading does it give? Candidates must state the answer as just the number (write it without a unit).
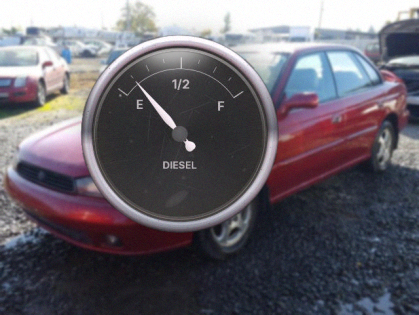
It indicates 0.125
